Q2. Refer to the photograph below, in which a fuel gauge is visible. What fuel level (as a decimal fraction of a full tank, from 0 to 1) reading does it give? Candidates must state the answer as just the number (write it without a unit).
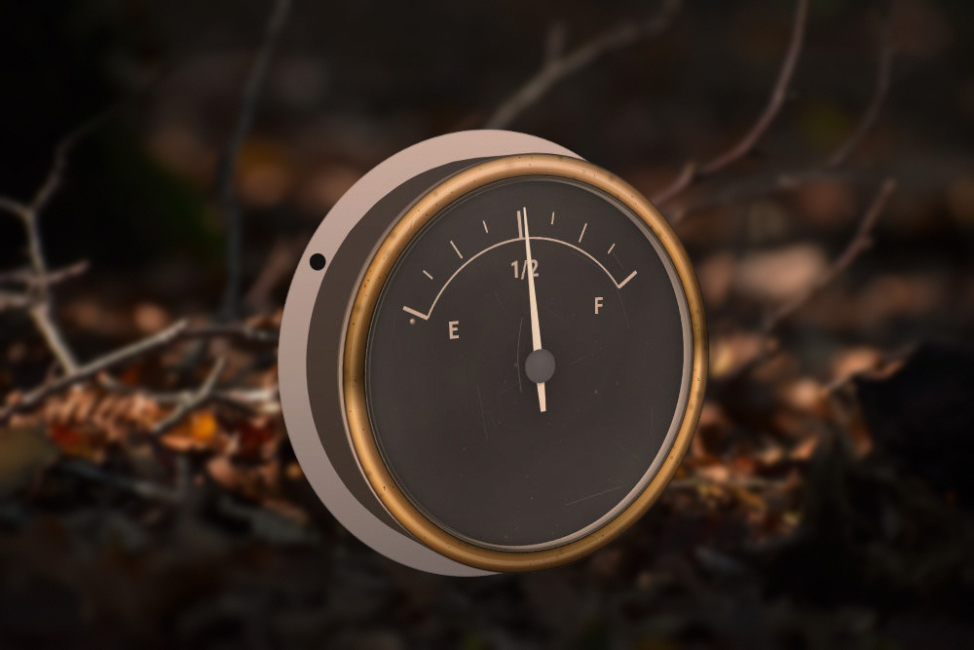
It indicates 0.5
